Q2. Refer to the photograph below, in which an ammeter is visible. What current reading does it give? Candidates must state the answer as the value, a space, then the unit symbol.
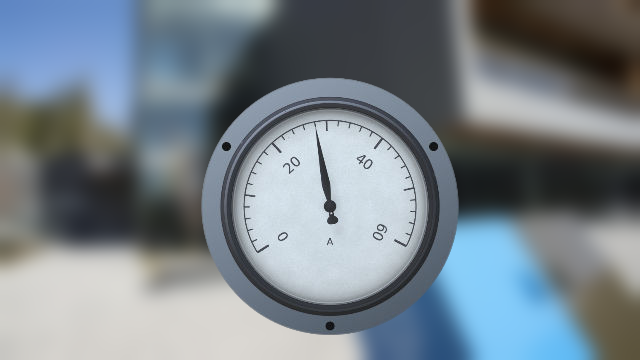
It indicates 28 A
